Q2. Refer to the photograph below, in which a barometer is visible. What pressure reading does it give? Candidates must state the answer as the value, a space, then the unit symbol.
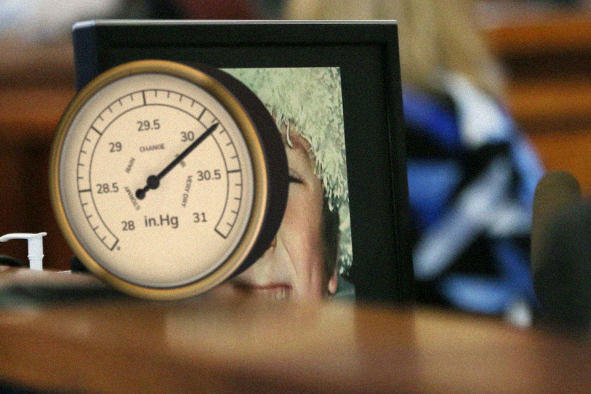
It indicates 30.15 inHg
